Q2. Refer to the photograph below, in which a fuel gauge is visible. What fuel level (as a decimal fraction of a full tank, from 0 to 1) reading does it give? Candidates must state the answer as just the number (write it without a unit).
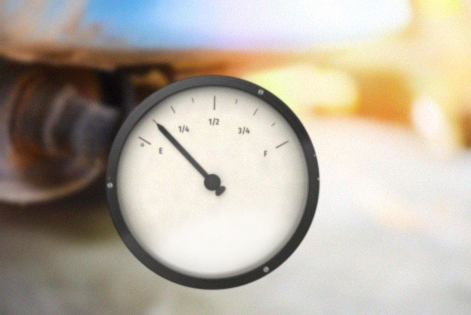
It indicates 0.125
